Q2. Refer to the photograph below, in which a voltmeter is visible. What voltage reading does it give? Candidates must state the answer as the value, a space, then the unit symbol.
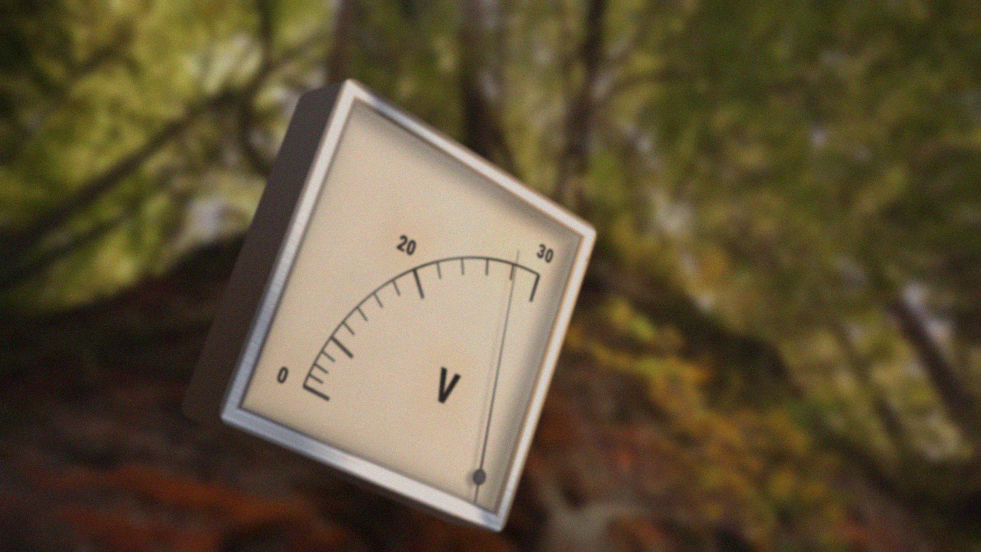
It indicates 28 V
